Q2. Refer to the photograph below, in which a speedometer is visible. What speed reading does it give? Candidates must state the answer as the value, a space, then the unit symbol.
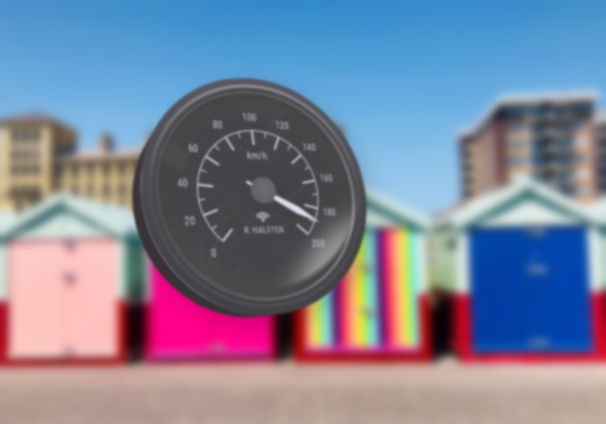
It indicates 190 km/h
